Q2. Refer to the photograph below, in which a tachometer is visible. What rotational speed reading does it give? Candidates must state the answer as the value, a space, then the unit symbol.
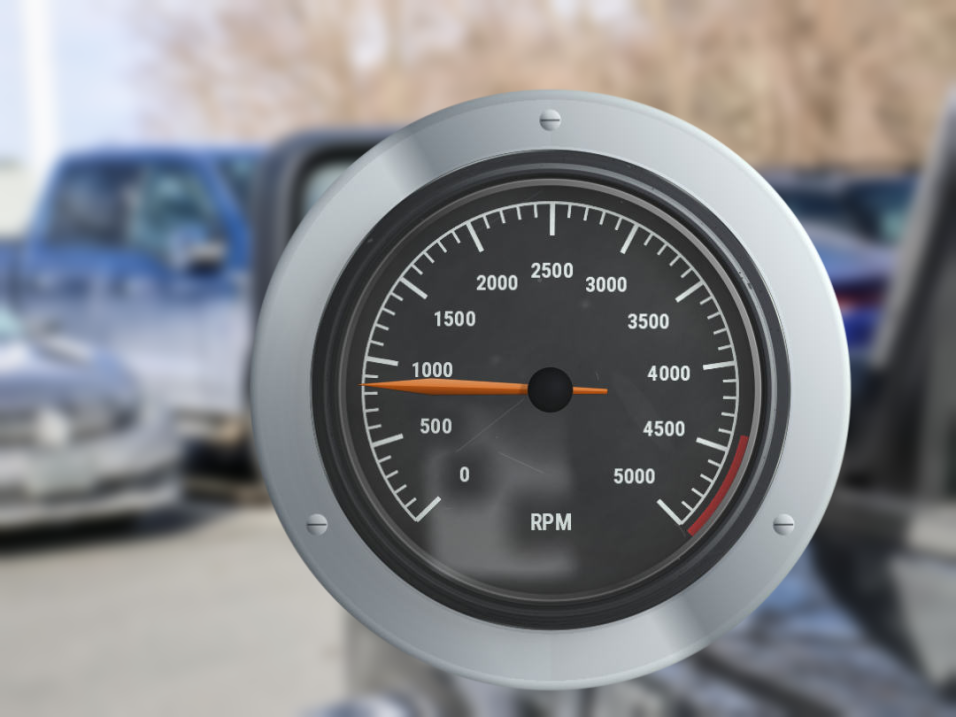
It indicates 850 rpm
